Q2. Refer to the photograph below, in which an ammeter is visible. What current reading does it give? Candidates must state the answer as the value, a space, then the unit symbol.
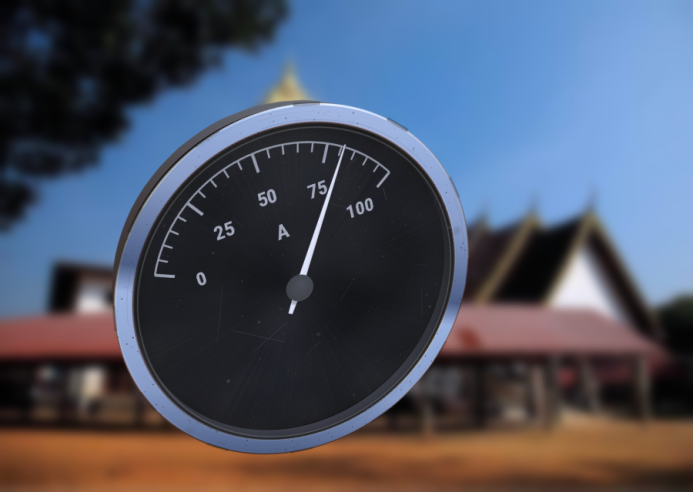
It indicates 80 A
